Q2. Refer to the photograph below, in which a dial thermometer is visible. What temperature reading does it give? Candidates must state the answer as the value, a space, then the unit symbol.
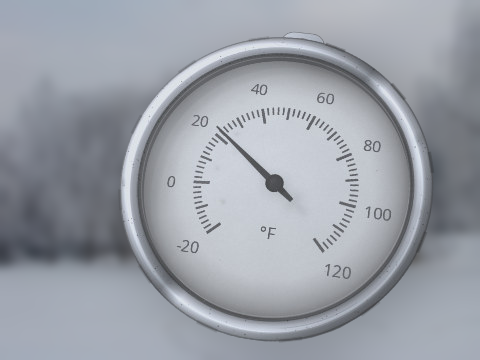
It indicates 22 °F
